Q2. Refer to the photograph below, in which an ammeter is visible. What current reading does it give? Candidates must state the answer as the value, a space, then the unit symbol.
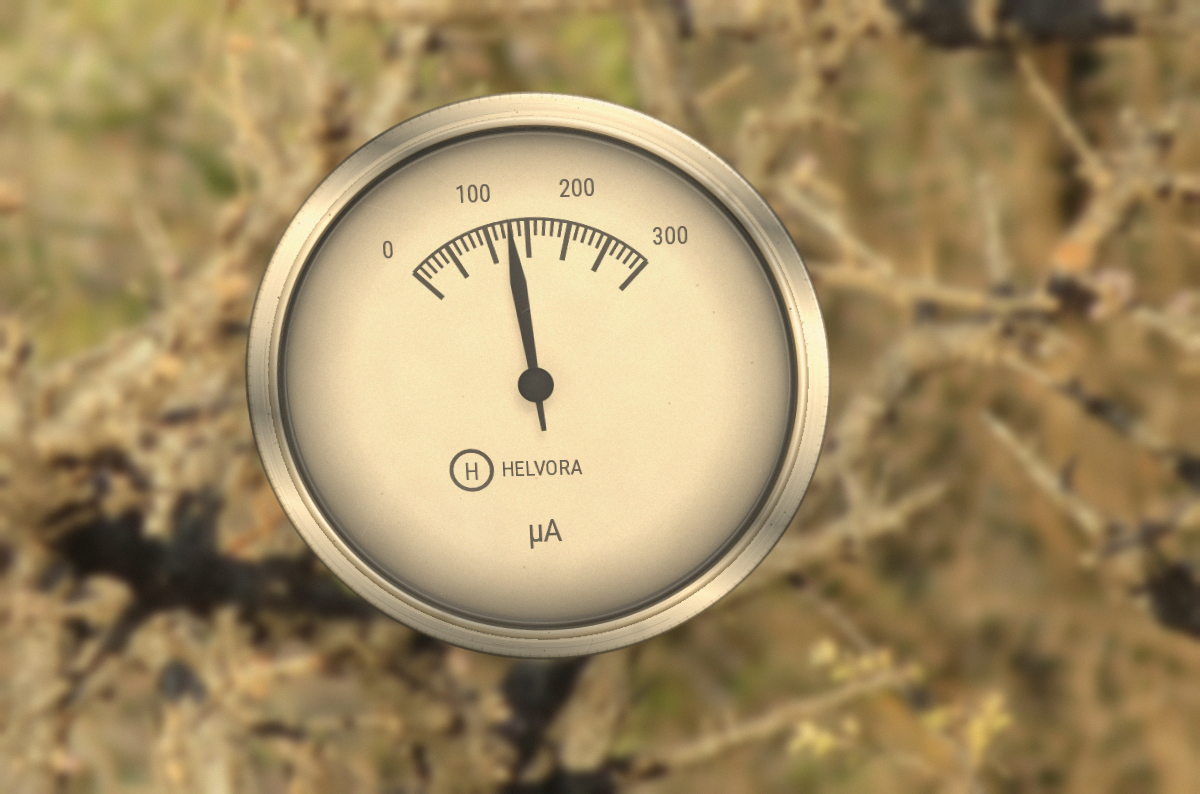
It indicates 130 µA
